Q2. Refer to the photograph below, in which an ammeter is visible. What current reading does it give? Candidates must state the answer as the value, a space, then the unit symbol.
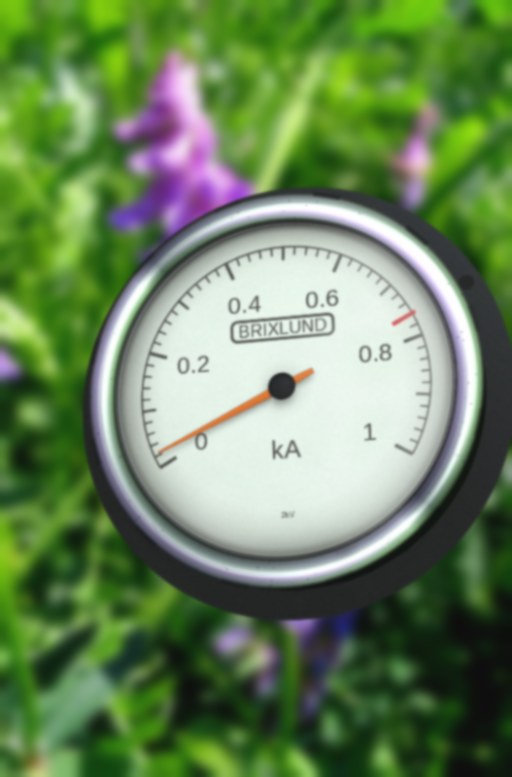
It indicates 0.02 kA
